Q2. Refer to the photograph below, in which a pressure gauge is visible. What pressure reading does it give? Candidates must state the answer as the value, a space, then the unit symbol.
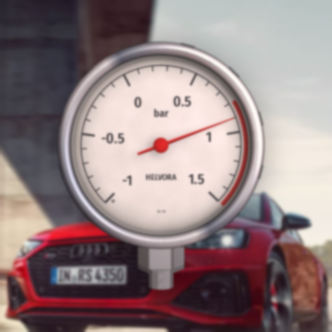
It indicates 0.9 bar
